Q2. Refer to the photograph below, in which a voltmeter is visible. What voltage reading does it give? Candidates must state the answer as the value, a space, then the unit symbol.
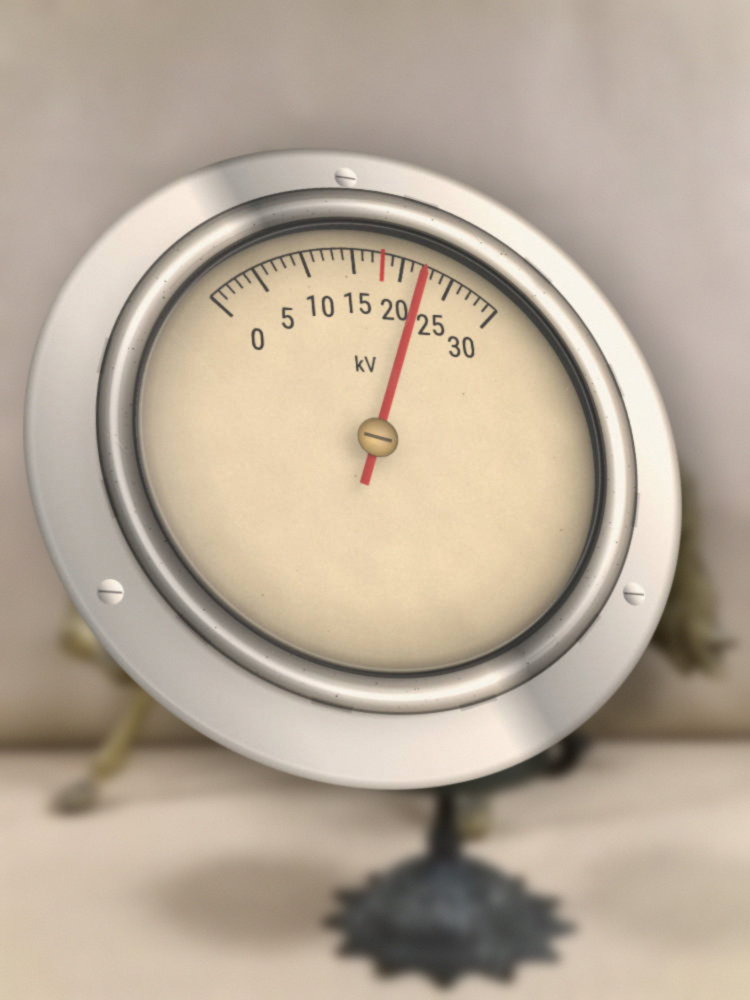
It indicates 22 kV
